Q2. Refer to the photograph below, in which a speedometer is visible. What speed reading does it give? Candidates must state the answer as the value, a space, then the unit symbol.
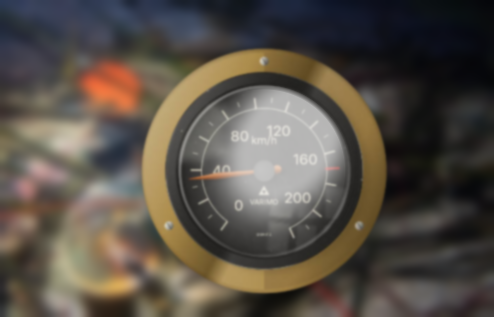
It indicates 35 km/h
